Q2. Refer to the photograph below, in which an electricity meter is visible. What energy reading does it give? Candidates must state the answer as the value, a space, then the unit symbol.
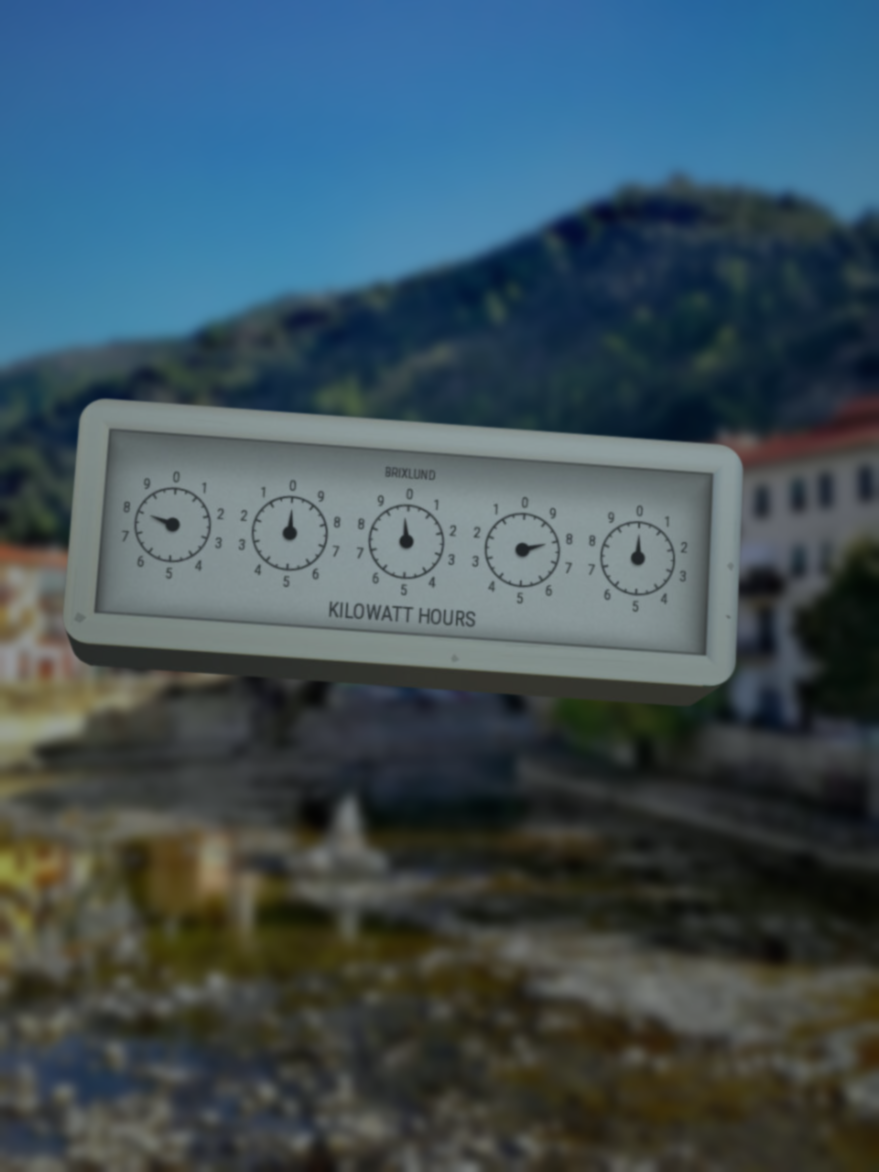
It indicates 79980 kWh
